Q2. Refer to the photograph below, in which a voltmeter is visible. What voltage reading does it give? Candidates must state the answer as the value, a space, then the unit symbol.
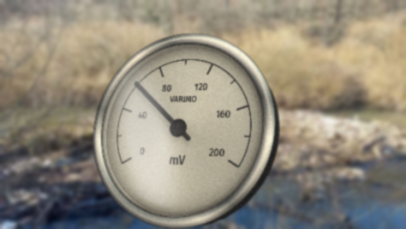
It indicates 60 mV
